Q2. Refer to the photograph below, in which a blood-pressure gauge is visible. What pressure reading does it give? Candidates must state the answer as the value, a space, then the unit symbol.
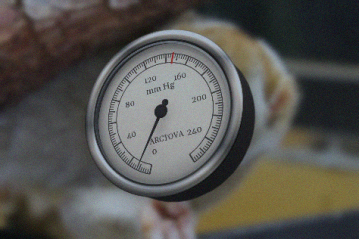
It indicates 10 mmHg
